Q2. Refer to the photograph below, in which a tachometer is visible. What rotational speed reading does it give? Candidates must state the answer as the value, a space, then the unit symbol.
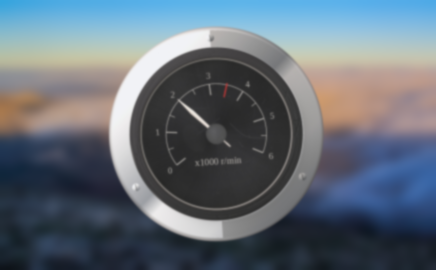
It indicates 2000 rpm
